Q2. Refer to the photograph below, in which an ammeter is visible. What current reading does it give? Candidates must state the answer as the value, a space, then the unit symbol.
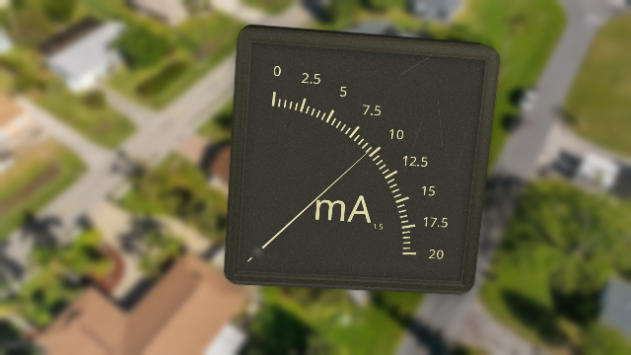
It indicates 9.5 mA
